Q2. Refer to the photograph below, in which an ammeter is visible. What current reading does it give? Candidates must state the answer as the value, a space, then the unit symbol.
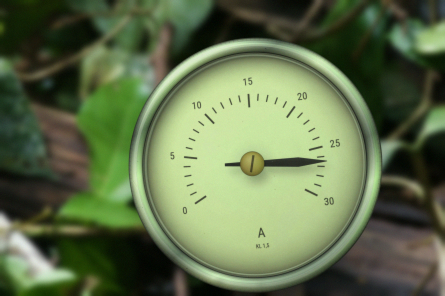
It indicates 26.5 A
